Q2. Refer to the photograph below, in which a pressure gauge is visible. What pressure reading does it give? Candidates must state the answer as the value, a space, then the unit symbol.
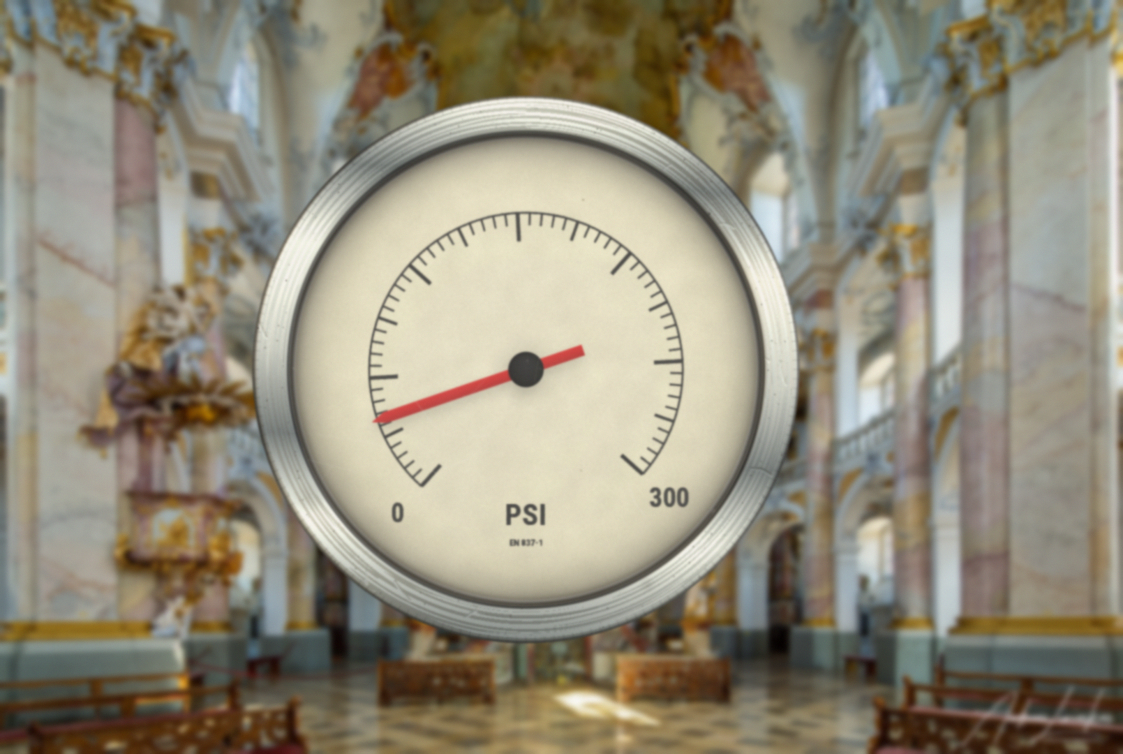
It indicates 32.5 psi
